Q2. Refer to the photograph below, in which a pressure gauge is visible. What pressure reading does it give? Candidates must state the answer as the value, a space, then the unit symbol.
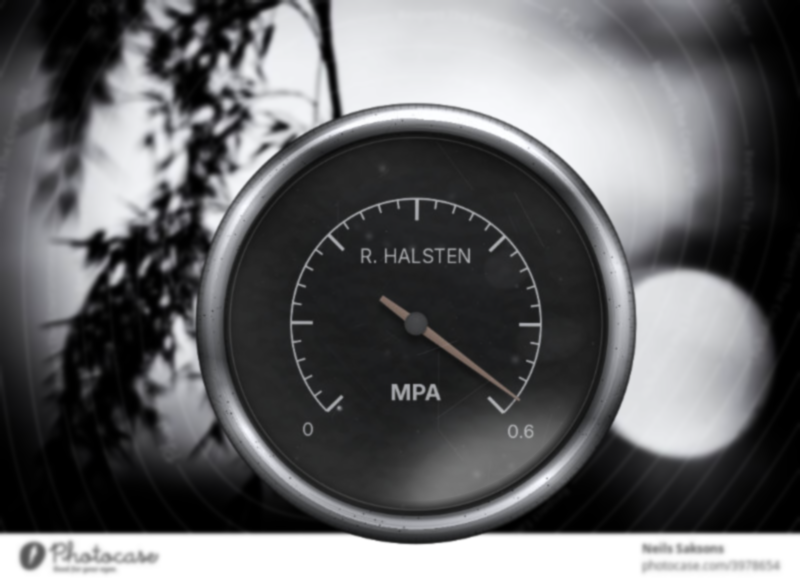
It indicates 0.58 MPa
